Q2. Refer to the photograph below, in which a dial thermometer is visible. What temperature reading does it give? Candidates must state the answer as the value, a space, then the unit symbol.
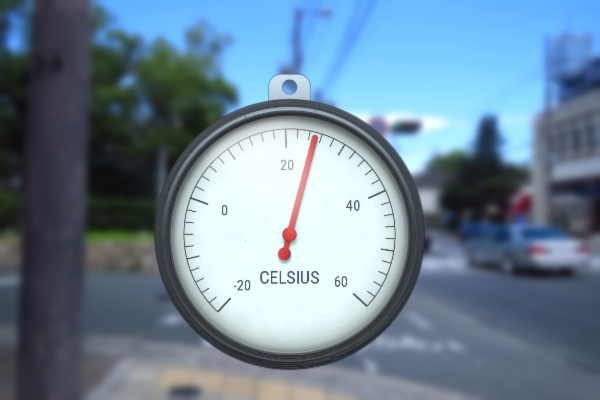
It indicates 25 °C
